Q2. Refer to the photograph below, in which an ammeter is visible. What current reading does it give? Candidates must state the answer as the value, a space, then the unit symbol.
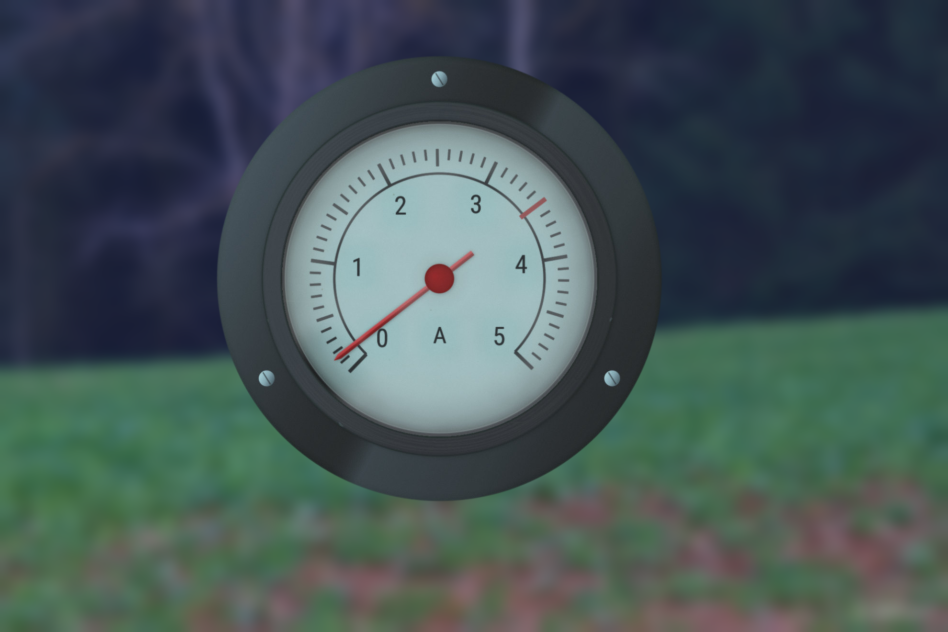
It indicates 0.15 A
